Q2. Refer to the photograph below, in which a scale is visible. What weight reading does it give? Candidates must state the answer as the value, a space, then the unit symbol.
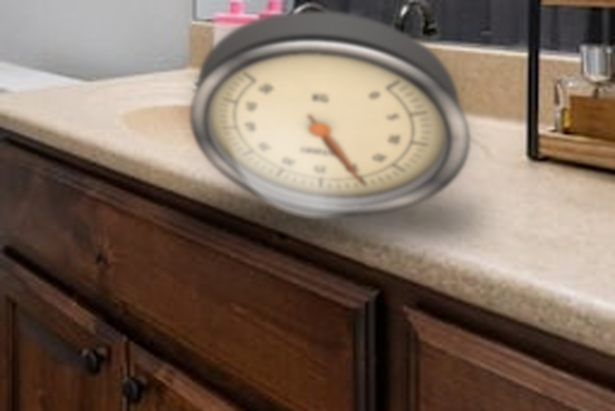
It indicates 20 kg
